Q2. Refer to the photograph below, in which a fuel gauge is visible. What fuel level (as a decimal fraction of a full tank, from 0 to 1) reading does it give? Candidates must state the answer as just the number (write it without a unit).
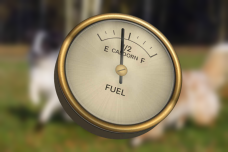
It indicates 0.375
